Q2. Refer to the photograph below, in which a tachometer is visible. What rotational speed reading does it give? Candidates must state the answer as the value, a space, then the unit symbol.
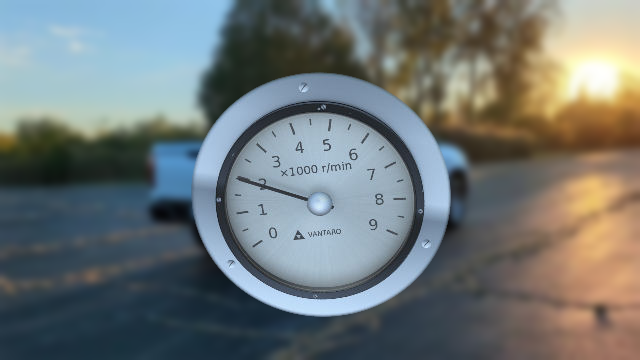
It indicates 2000 rpm
